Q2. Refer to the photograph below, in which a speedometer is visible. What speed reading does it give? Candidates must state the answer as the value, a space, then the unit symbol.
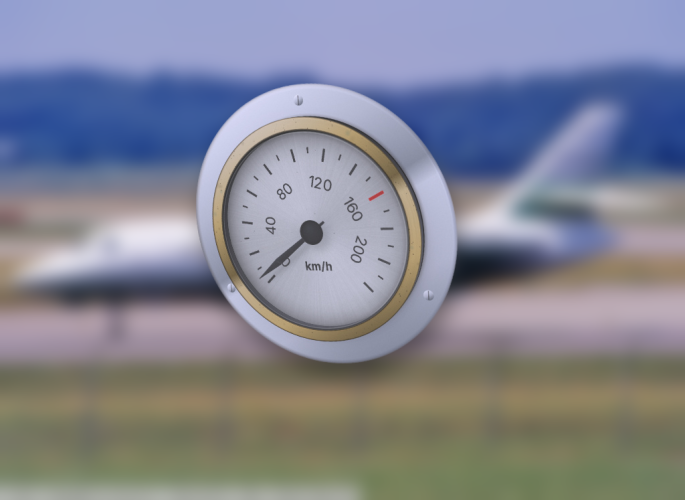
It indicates 5 km/h
